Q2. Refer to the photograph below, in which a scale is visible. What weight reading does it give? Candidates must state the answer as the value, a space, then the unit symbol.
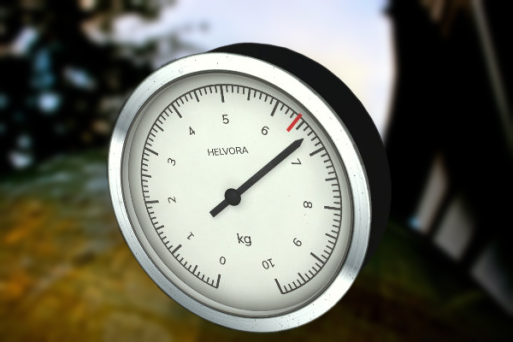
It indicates 6.7 kg
